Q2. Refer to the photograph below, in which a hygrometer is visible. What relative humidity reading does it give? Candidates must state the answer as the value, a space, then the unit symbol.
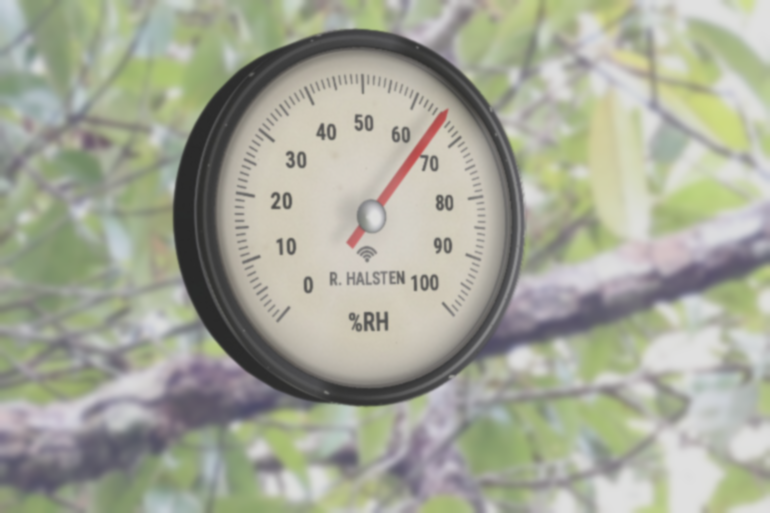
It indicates 65 %
